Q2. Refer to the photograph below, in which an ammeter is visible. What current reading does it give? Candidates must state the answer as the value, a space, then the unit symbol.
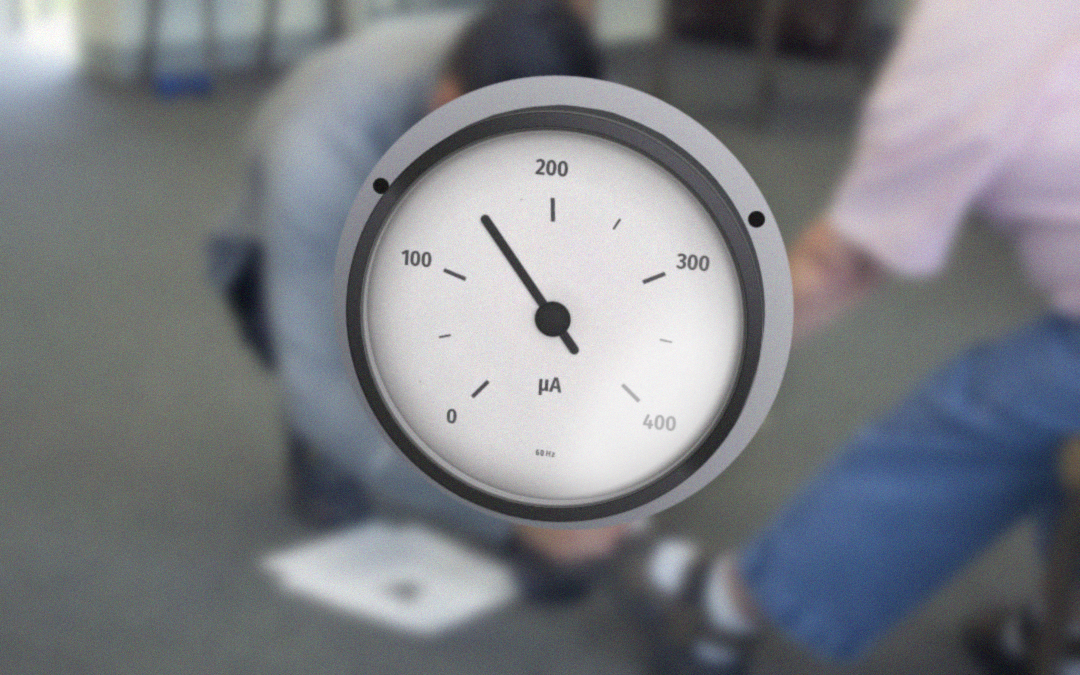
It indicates 150 µA
